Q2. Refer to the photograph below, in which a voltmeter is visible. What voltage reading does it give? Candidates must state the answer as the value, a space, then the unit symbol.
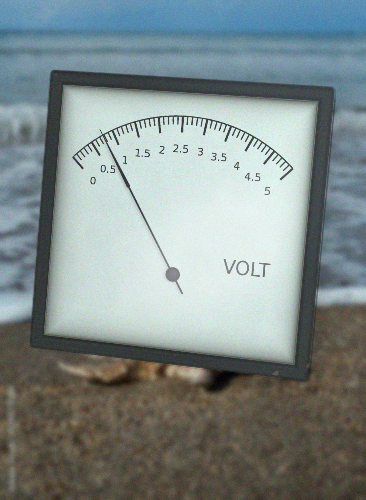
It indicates 0.8 V
